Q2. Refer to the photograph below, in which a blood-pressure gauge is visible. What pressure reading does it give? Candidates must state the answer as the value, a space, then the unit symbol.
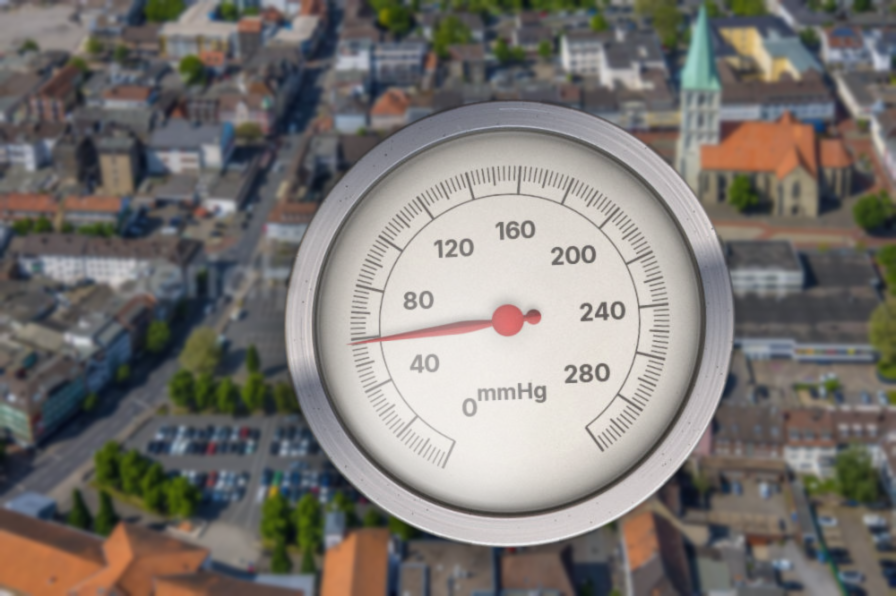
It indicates 58 mmHg
